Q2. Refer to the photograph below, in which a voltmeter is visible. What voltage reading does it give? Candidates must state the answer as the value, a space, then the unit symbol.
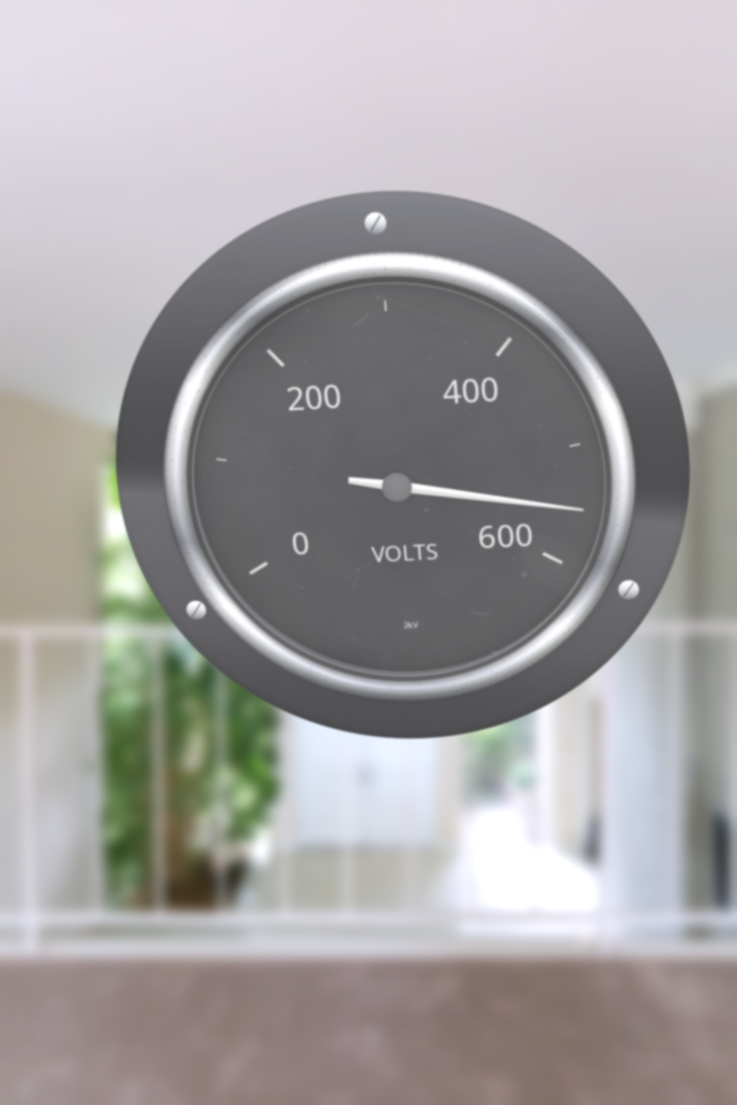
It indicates 550 V
